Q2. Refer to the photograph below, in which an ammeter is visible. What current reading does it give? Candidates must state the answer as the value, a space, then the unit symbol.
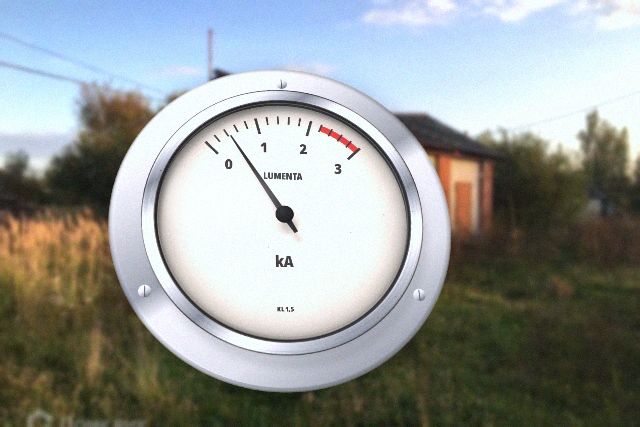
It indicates 0.4 kA
